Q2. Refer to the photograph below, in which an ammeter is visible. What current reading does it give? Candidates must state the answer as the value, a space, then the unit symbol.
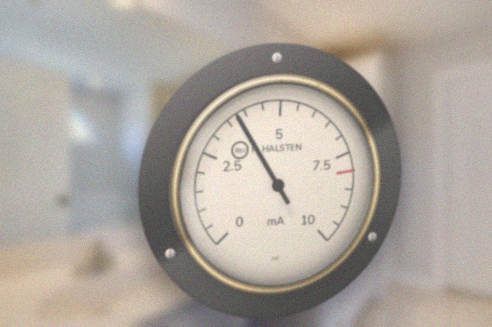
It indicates 3.75 mA
